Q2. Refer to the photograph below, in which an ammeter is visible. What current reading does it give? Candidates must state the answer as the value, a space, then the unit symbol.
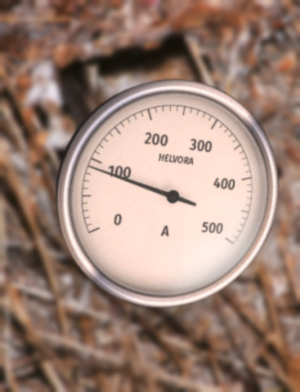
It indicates 90 A
